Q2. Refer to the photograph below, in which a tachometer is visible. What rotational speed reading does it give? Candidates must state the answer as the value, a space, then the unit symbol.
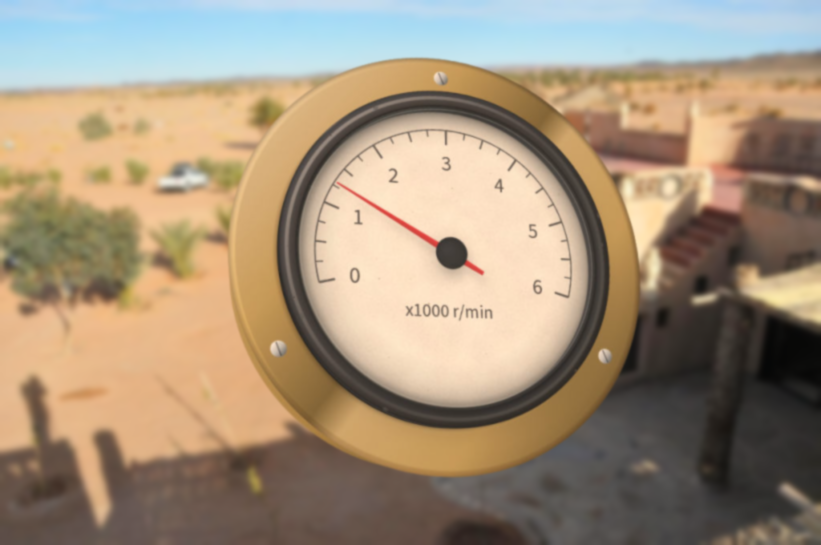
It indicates 1250 rpm
